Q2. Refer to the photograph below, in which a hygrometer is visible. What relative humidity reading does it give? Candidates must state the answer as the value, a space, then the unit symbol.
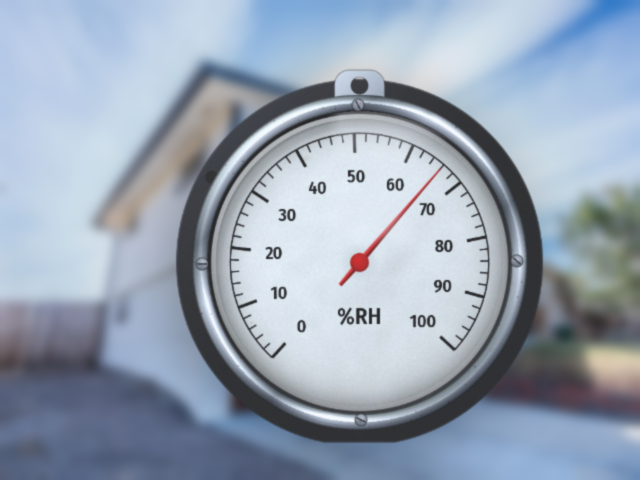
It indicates 66 %
